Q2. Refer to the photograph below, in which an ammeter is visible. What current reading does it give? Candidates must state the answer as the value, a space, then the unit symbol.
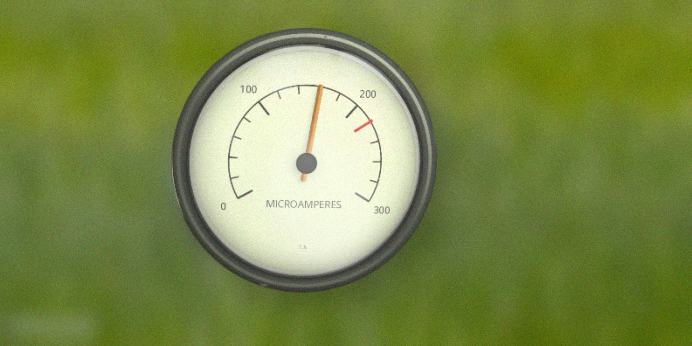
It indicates 160 µA
